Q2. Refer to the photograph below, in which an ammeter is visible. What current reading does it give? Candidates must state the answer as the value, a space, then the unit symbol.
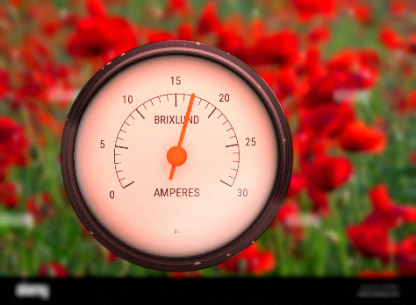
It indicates 17 A
